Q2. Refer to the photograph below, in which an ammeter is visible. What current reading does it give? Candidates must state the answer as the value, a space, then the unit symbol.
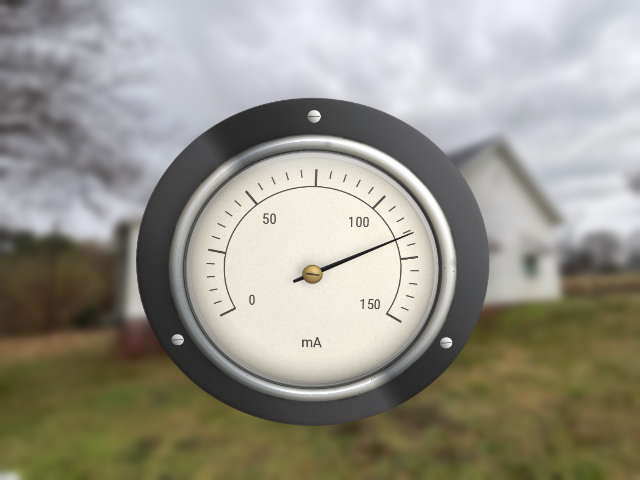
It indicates 115 mA
